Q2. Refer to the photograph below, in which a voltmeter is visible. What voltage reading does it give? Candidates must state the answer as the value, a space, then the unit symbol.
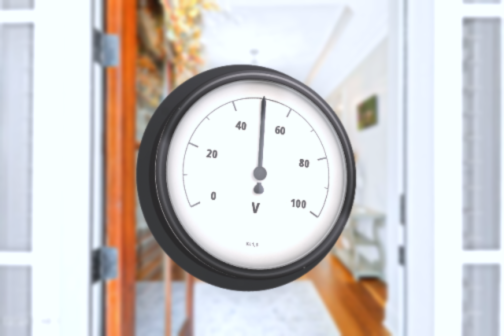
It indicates 50 V
